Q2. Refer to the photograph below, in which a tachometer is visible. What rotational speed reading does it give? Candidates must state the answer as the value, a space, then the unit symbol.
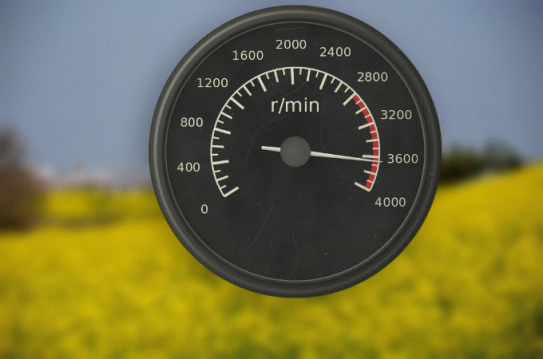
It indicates 3650 rpm
